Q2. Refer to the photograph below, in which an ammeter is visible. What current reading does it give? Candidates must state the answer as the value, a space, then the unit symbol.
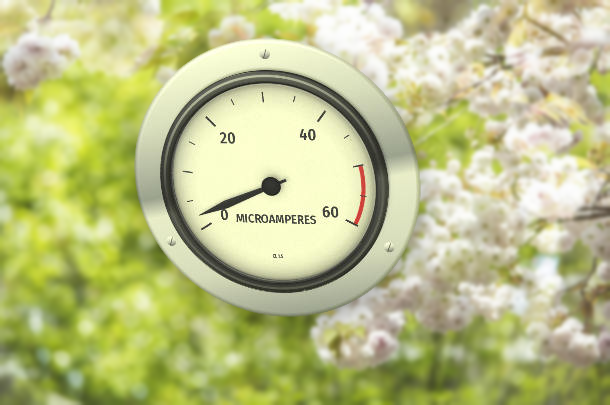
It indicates 2.5 µA
